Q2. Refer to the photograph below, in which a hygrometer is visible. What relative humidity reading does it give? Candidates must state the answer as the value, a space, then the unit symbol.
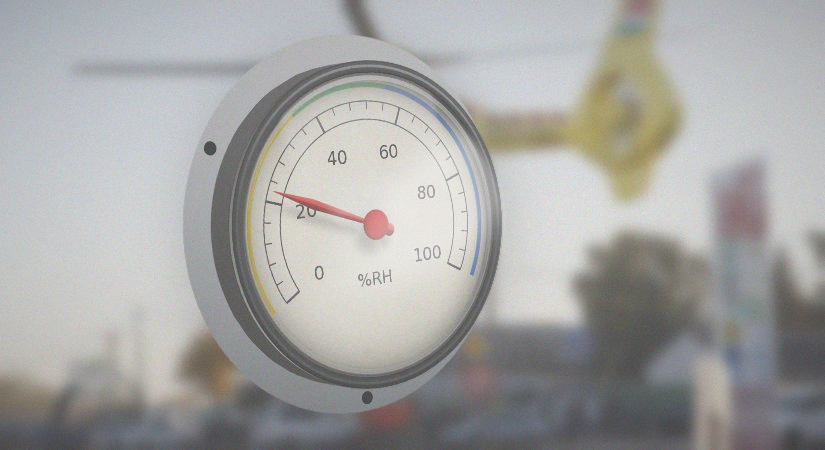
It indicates 22 %
